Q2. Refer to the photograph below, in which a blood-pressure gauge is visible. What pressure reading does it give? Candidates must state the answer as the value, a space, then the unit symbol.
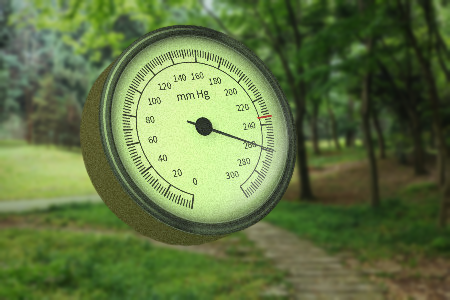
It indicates 260 mmHg
